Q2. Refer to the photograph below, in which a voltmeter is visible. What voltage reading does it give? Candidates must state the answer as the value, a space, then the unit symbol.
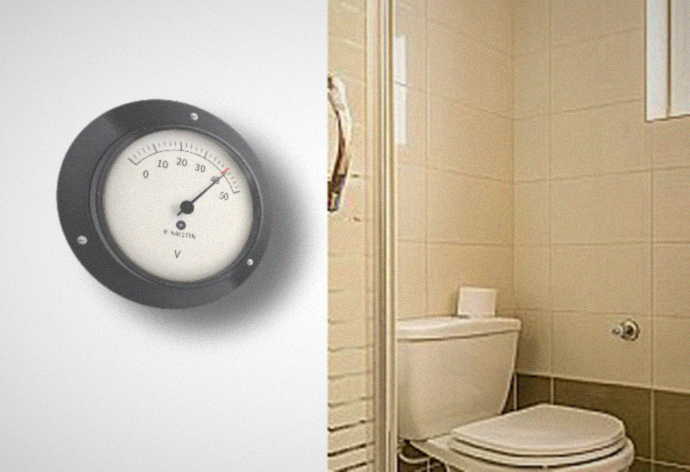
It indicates 40 V
